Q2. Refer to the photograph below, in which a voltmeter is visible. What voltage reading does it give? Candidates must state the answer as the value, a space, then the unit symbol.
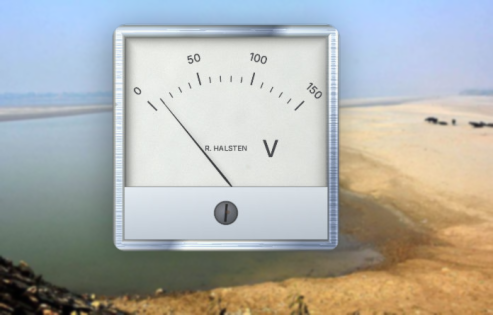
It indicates 10 V
